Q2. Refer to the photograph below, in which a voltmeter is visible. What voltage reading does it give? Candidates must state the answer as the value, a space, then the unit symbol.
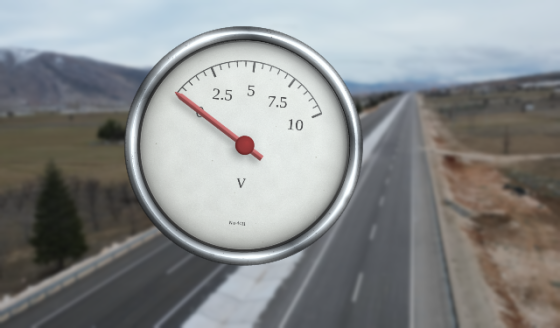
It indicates 0 V
